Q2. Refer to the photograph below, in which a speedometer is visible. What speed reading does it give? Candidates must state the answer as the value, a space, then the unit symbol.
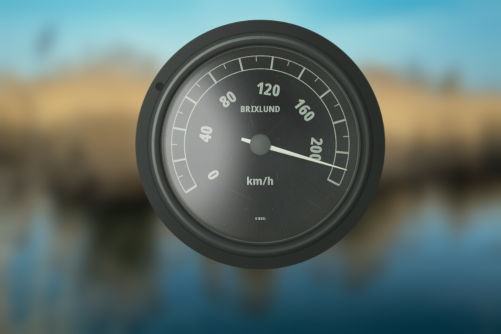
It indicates 210 km/h
